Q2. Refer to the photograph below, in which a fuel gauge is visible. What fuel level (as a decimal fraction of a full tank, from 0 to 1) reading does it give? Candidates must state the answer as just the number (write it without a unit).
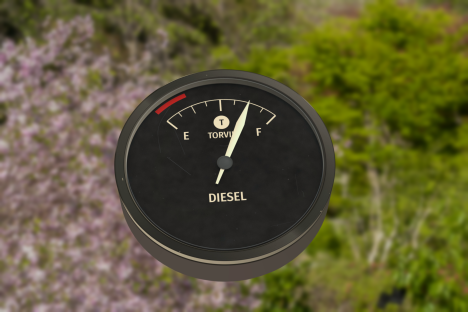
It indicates 0.75
